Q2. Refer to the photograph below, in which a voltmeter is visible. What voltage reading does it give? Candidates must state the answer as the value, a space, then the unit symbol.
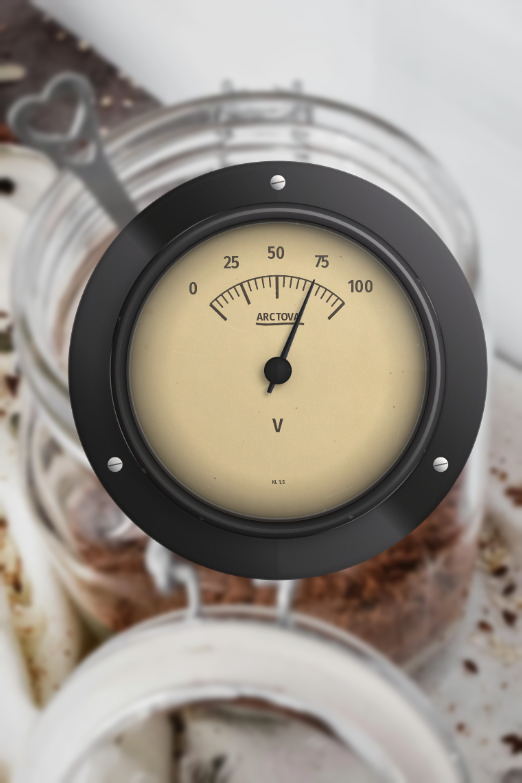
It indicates 75 V
